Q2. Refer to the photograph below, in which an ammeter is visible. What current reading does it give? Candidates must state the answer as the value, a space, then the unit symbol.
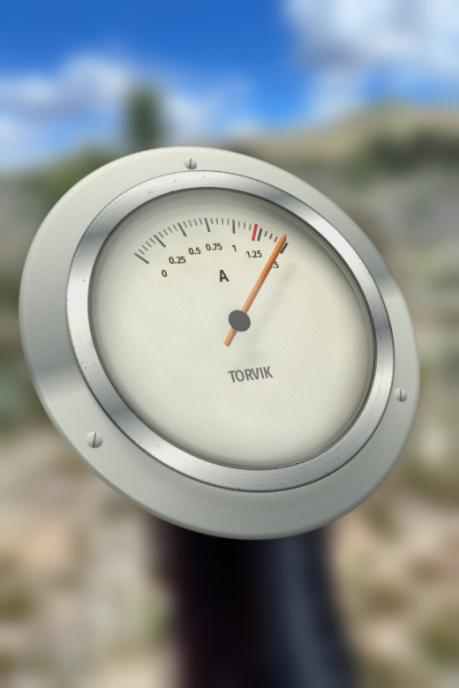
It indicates 1.45 A
